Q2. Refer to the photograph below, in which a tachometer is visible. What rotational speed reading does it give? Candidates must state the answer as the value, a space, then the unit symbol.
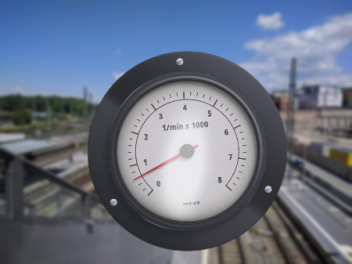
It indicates 600 rpm
